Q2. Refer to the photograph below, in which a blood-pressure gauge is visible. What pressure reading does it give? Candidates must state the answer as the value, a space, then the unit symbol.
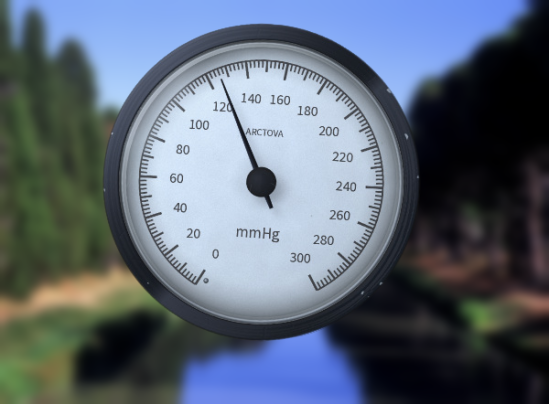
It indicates 126 mmHg
